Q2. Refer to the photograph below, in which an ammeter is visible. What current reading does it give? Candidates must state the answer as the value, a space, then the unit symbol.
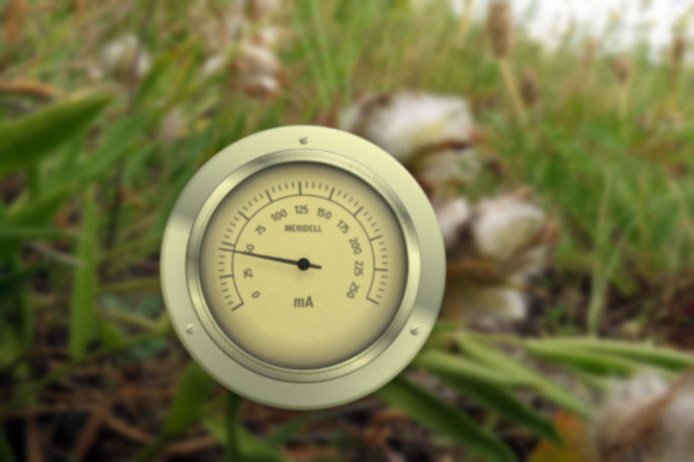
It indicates 45 mA
